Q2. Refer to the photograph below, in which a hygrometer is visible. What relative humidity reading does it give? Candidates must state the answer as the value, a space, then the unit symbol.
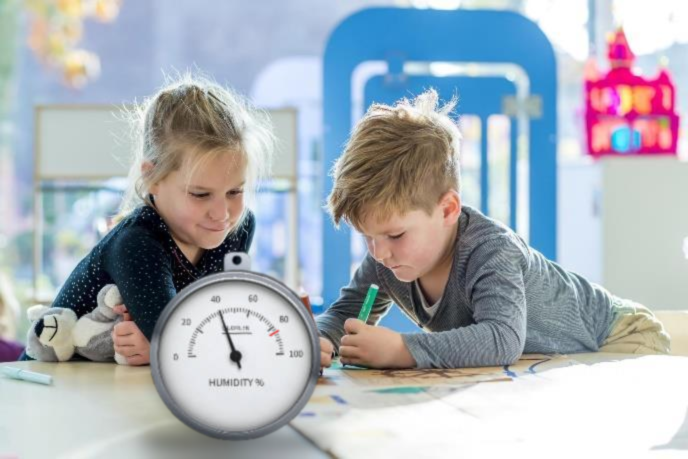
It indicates 40 %
